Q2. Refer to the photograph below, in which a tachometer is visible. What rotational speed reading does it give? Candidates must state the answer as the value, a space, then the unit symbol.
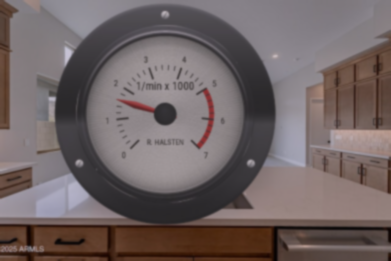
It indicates 1600 rpm
